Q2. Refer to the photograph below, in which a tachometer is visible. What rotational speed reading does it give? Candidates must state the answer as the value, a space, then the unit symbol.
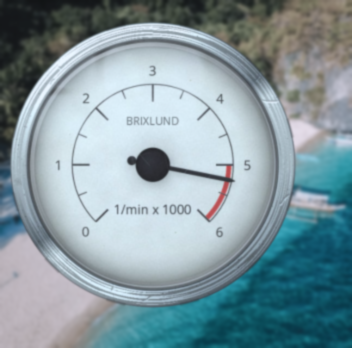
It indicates 5250 rpm
